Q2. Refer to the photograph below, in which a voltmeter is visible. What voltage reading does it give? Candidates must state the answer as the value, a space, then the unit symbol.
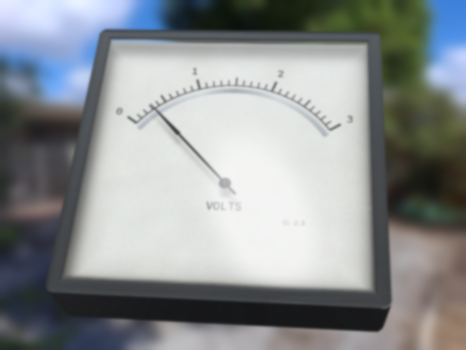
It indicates 0.3 V
